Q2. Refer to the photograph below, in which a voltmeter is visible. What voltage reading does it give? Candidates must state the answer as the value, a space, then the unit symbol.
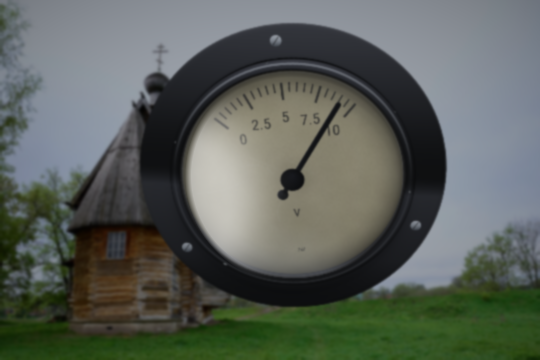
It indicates 9 V
